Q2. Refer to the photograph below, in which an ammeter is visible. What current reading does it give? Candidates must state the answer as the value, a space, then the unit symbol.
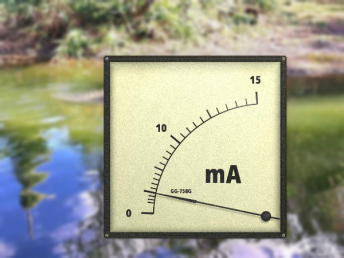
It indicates 5 mA
